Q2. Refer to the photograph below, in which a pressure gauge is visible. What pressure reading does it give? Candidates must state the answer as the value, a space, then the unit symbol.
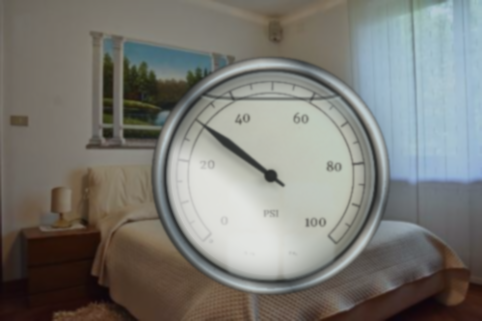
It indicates 30 psi
